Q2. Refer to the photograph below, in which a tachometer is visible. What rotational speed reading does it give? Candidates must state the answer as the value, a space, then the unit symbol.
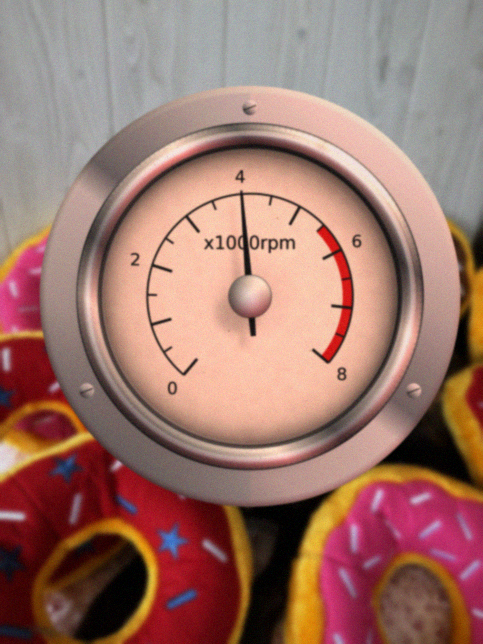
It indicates 4000 rpm
